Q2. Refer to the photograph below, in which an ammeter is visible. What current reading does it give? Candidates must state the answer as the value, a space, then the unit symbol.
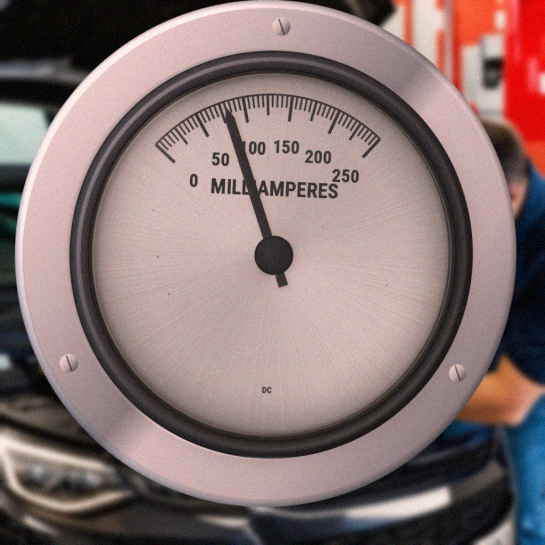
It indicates 80 mA
